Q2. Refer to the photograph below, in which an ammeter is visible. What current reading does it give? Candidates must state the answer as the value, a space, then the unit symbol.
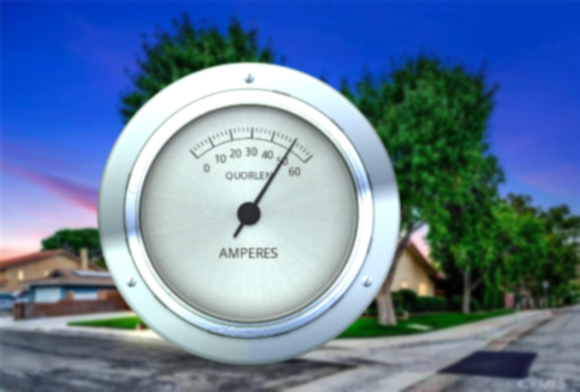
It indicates 50 A
